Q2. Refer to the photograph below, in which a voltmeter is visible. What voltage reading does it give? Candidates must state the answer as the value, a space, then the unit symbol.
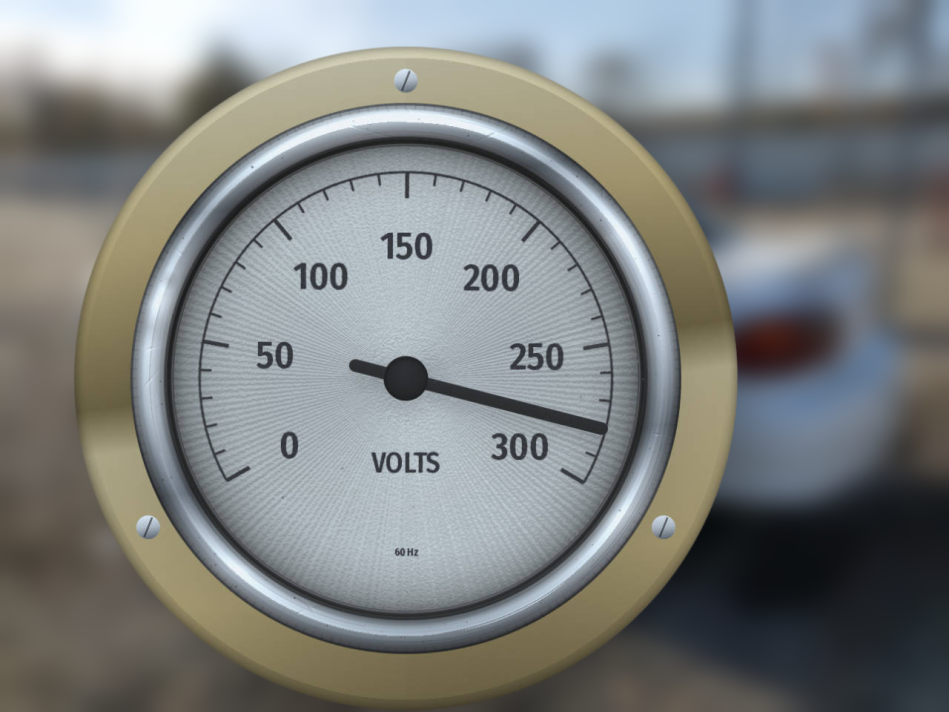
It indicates 280 V
